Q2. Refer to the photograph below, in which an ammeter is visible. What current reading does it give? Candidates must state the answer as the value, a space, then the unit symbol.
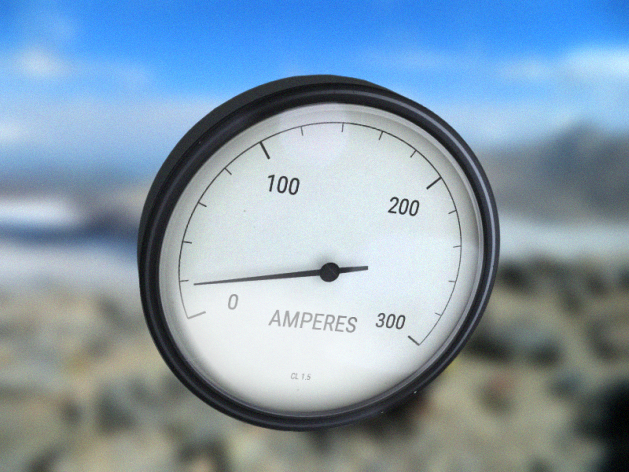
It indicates 20 A
